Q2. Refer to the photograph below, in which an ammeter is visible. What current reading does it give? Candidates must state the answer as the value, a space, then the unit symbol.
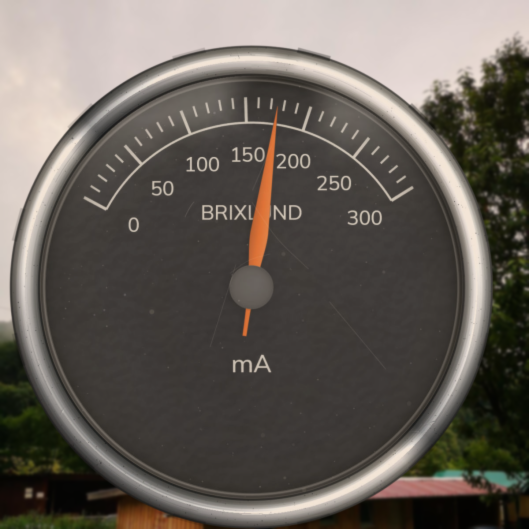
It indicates 175 mA
